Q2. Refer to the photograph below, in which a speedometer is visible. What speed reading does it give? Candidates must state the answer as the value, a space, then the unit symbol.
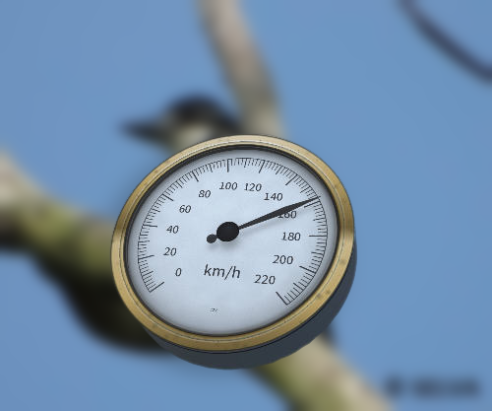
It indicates 160 km/h
